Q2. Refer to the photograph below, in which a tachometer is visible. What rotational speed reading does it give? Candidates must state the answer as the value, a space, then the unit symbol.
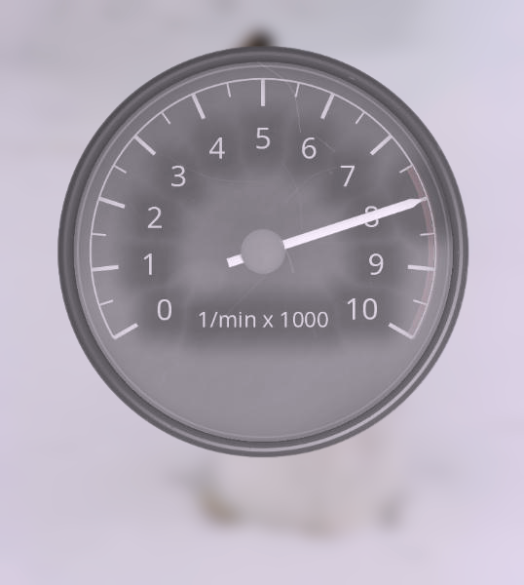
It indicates 8000 rpm
